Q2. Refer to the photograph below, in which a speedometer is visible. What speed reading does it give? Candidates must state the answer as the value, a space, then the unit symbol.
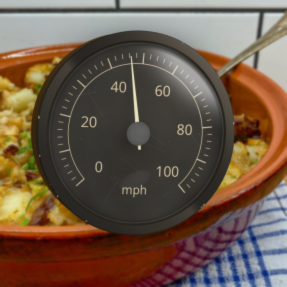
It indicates 46 mph
